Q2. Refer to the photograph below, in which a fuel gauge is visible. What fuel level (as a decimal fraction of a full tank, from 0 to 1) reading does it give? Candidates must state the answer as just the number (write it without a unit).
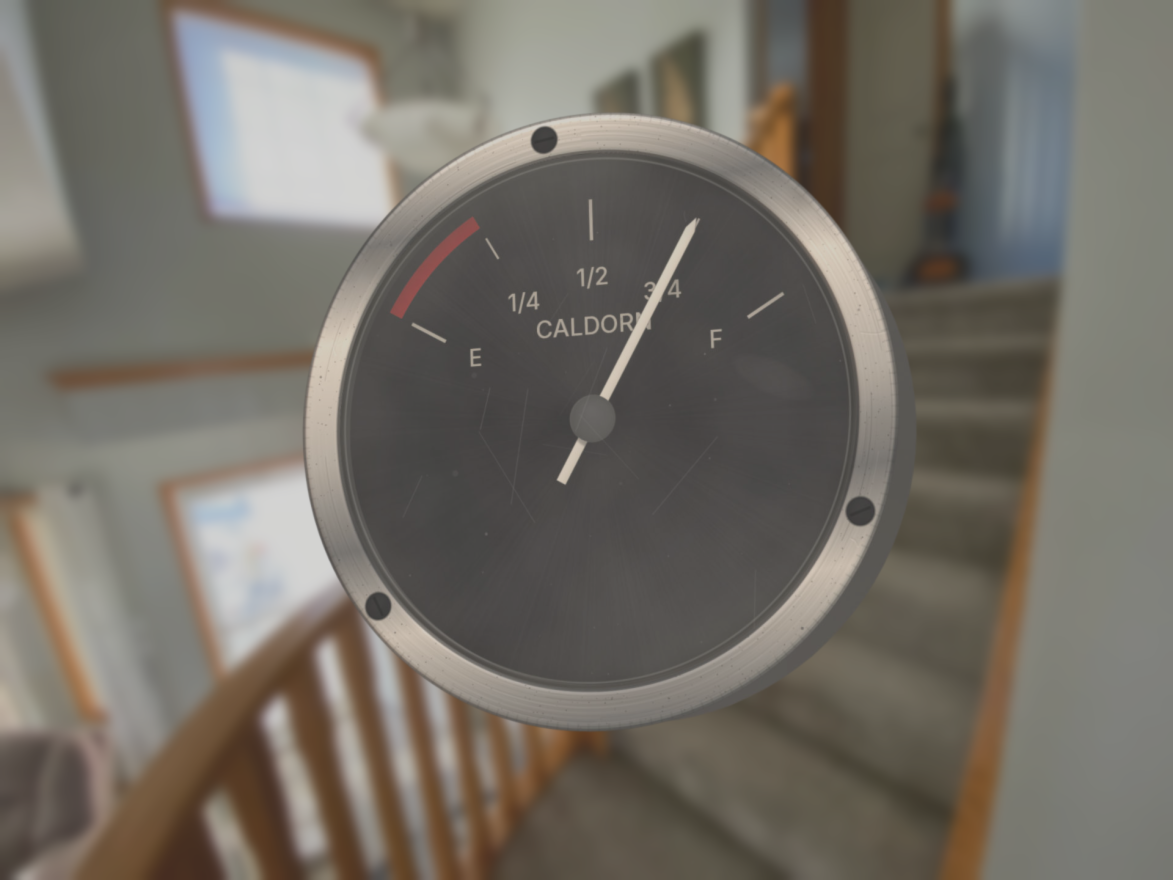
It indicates 0.75
